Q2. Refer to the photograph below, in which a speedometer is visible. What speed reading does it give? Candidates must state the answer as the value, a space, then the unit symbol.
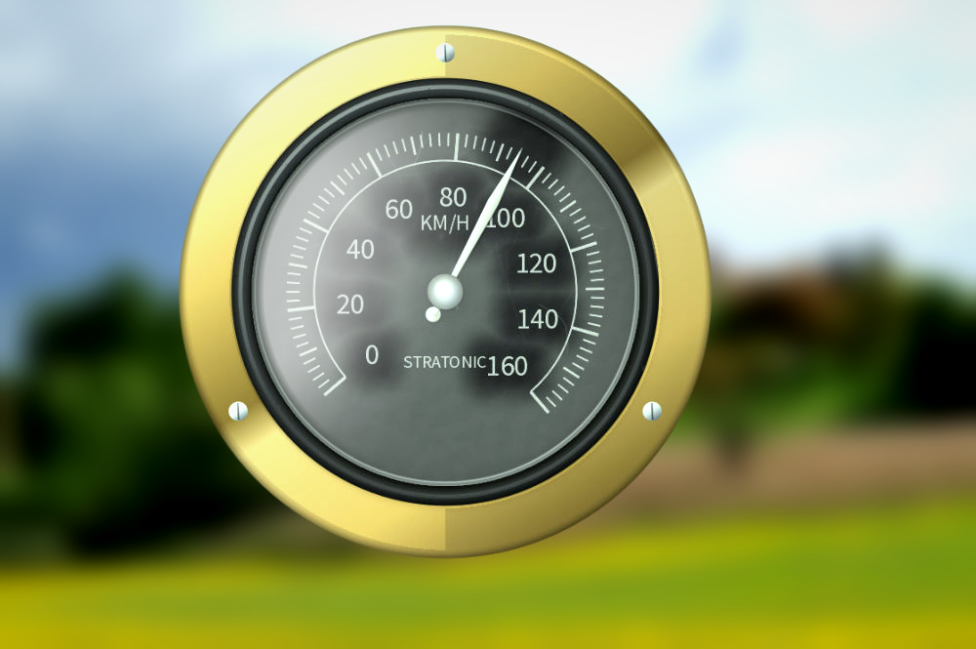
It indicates 94 km/h
